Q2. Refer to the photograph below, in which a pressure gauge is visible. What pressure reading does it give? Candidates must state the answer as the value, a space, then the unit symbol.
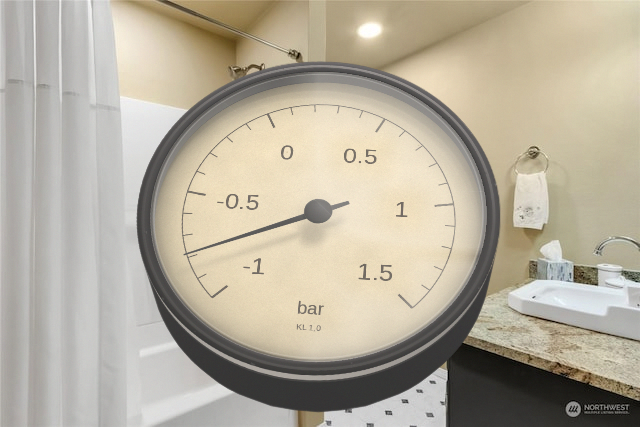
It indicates -0.8 bar
